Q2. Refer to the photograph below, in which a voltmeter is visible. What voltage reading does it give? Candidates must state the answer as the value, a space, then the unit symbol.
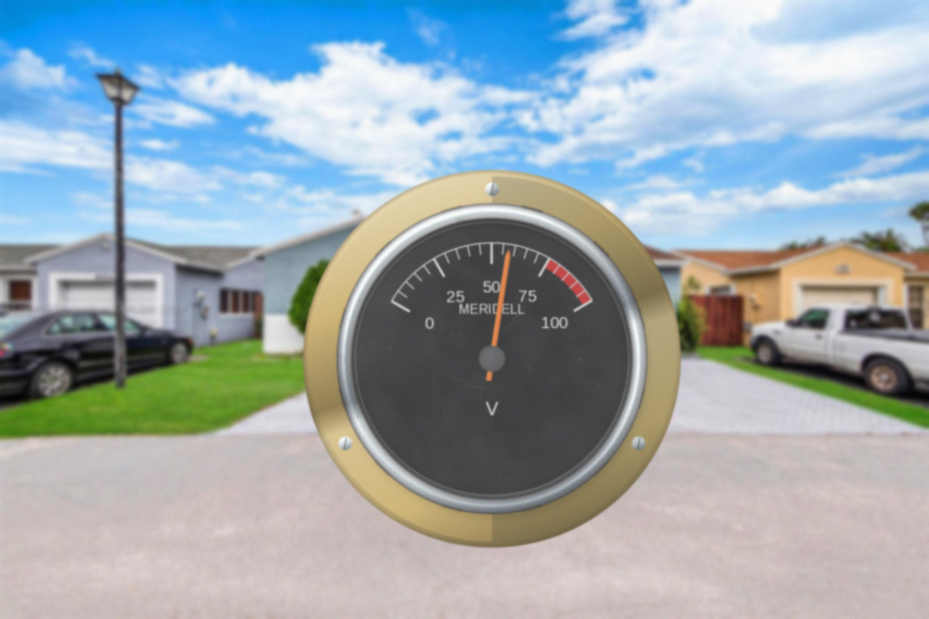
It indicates 57.5 V
